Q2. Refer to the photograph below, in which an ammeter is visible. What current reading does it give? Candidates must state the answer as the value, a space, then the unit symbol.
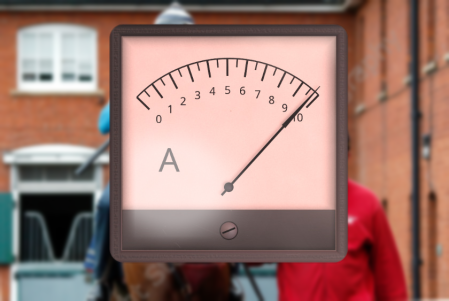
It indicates 9.75 A
